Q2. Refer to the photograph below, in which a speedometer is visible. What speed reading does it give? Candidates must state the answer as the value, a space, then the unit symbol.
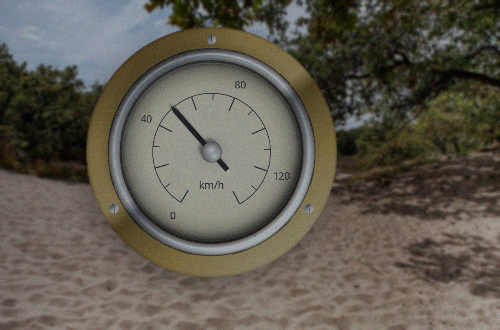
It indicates 50 km/h
